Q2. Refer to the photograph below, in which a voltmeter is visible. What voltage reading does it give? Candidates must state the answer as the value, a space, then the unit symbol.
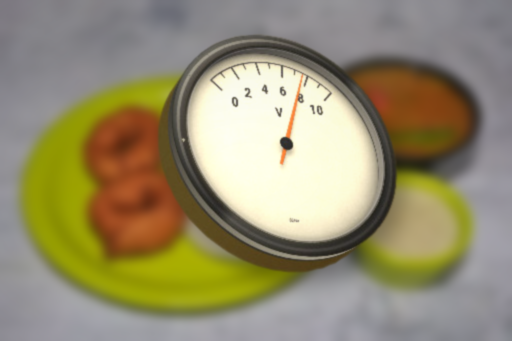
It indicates 7.5 V
